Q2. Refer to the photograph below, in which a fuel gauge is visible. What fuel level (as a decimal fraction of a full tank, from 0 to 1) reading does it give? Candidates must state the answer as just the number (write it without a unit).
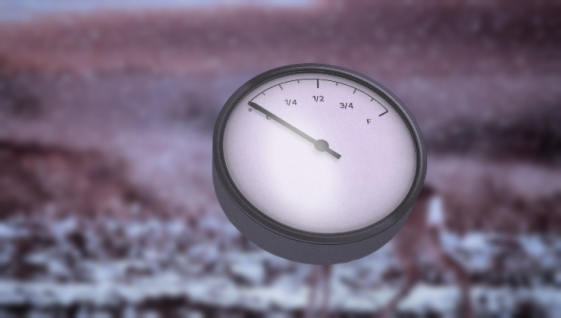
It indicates 0
